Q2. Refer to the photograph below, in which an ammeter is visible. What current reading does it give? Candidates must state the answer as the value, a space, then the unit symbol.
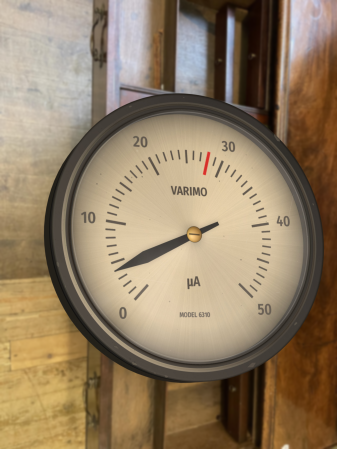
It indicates 4 µA
